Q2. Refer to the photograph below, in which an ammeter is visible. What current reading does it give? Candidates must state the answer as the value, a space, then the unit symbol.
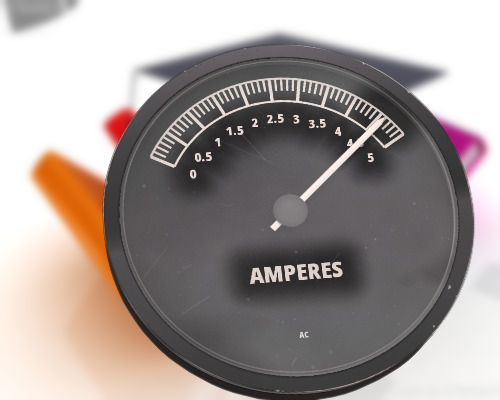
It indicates 4.6 A
